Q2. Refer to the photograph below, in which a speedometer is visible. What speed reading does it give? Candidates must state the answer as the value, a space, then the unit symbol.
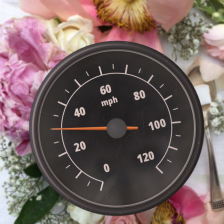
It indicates 30 mph
